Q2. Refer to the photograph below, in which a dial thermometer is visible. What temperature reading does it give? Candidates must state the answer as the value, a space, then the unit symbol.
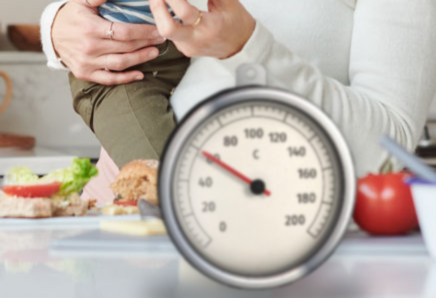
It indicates 60 °C
